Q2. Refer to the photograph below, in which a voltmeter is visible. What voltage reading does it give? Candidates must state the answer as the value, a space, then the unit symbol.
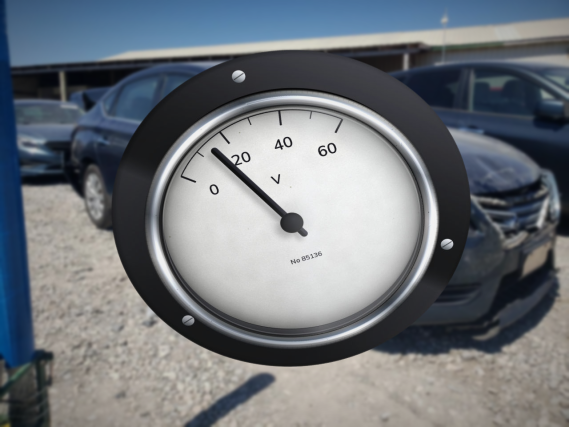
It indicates 15 V
